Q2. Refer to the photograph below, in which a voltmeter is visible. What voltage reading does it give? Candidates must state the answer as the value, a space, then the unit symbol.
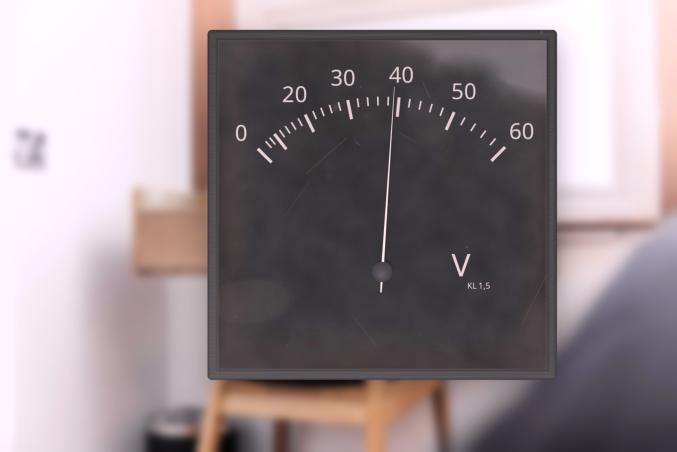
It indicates 39 V
